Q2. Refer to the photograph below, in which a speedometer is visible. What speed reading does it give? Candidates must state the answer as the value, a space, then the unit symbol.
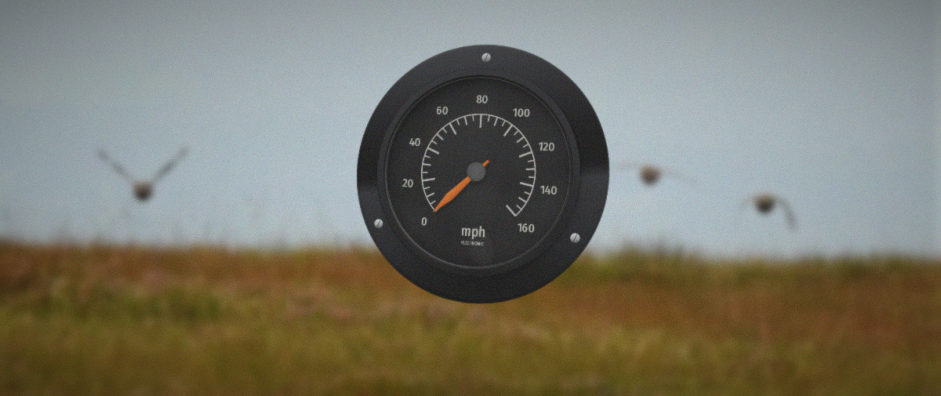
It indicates 0 mph
